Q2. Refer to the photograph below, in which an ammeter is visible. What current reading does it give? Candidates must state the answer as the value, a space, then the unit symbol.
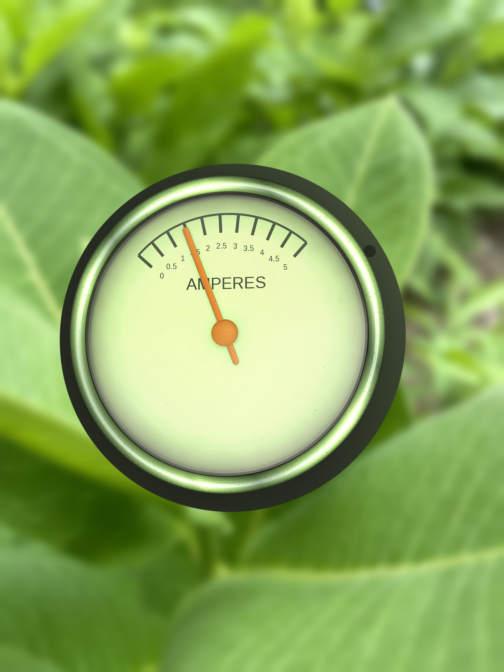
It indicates 1.5 A
